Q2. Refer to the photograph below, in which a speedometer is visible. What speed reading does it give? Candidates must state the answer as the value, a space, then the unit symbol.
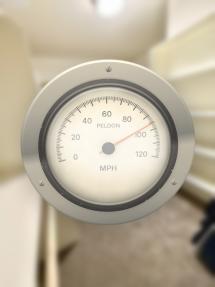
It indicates 95 mph
